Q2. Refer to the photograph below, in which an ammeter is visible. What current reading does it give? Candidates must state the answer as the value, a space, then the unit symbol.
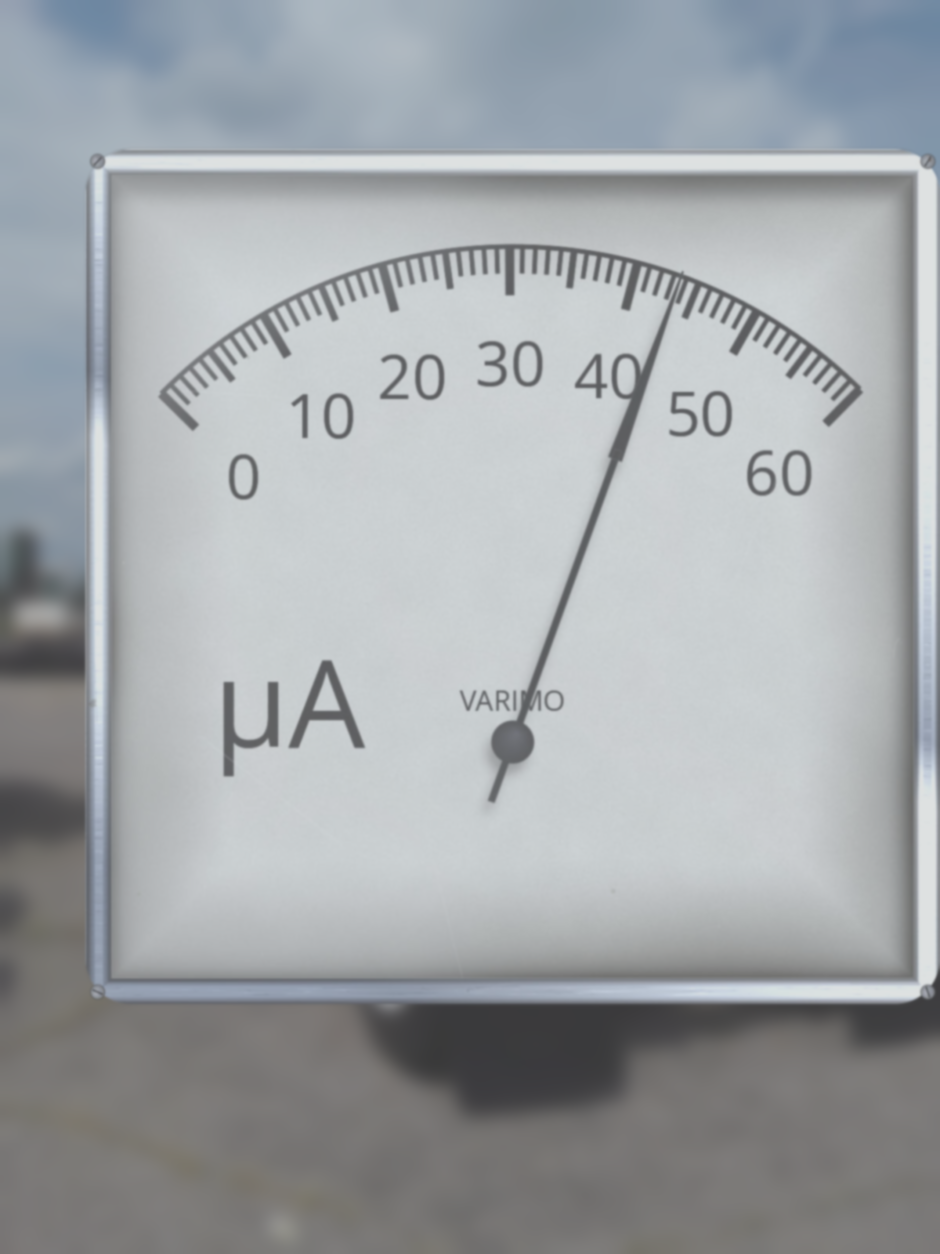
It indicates 43.5 µA
